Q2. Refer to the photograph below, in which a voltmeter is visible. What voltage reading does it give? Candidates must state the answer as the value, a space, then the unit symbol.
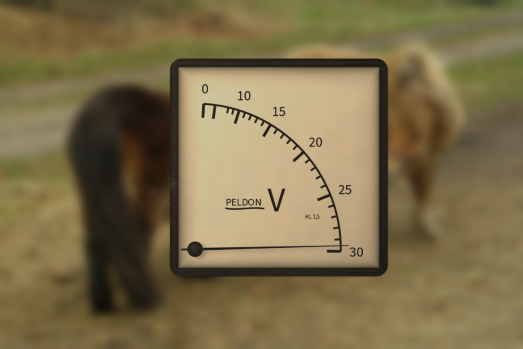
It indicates 29.5 V
